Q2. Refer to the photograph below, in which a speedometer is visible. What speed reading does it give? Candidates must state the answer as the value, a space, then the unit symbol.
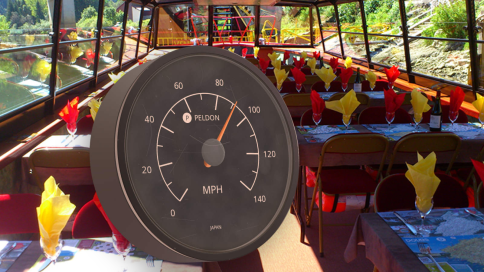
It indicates 90 mph
